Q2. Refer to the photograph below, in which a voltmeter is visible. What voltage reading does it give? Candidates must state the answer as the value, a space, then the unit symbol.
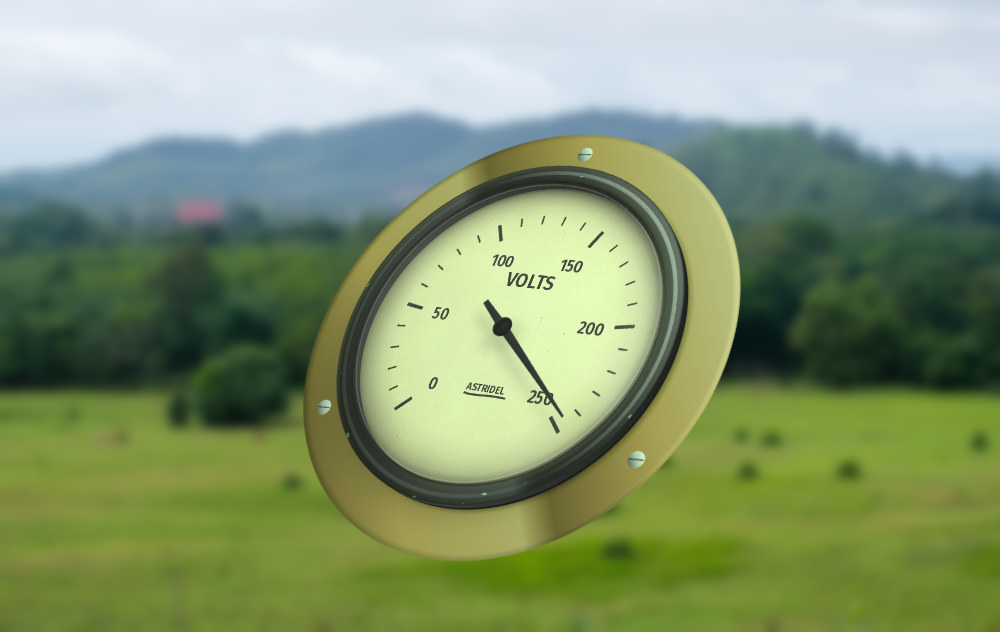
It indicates 245 V
